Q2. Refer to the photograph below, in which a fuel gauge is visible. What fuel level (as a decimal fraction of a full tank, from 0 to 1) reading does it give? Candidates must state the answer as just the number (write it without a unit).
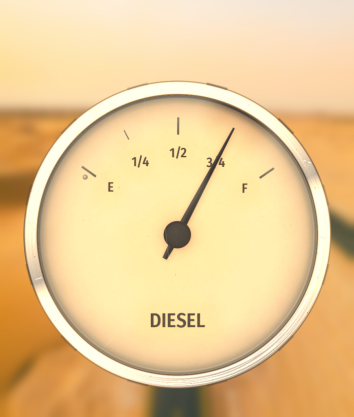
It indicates 0.75
